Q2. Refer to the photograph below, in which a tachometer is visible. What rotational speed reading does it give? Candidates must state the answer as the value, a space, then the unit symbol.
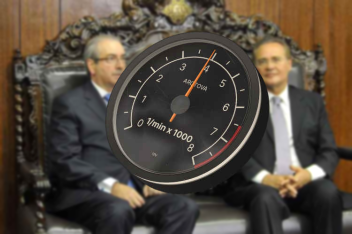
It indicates 4000 rpm
